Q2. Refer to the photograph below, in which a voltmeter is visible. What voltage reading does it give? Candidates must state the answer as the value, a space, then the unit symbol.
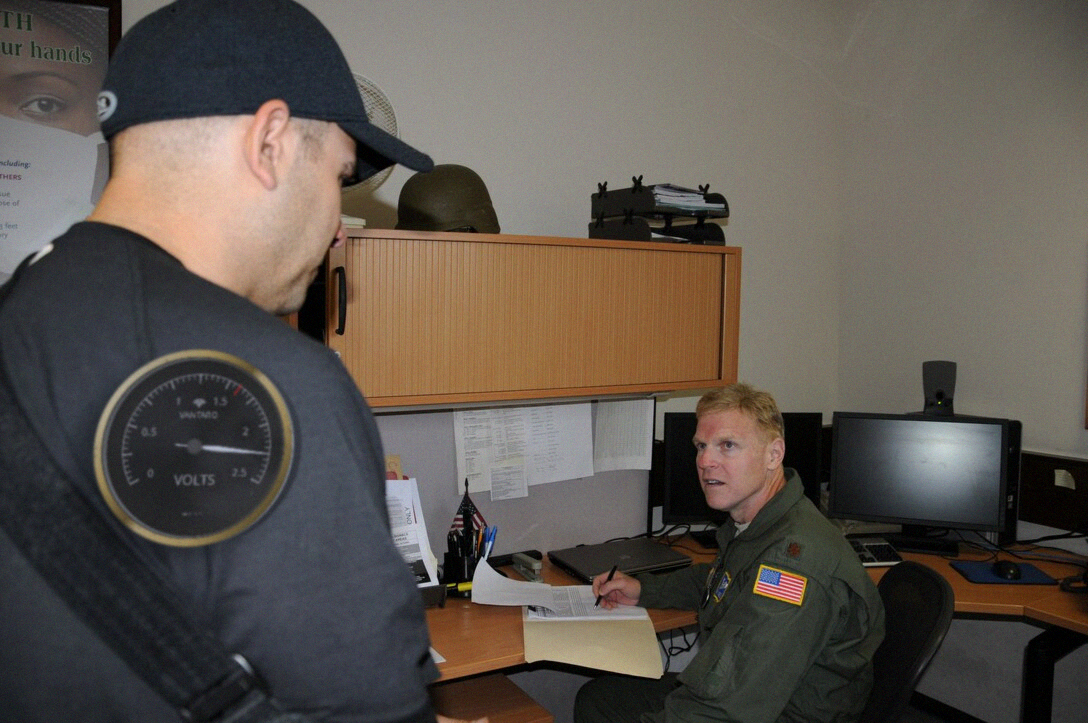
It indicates 2.25 V
